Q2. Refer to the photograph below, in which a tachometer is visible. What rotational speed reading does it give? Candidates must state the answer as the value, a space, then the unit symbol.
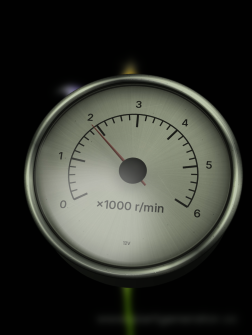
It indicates 1900 rpm
